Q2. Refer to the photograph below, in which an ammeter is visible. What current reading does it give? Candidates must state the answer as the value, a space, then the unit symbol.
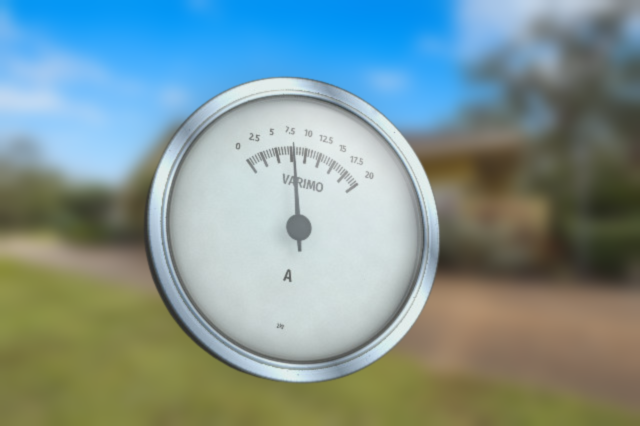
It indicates 7.5 A
